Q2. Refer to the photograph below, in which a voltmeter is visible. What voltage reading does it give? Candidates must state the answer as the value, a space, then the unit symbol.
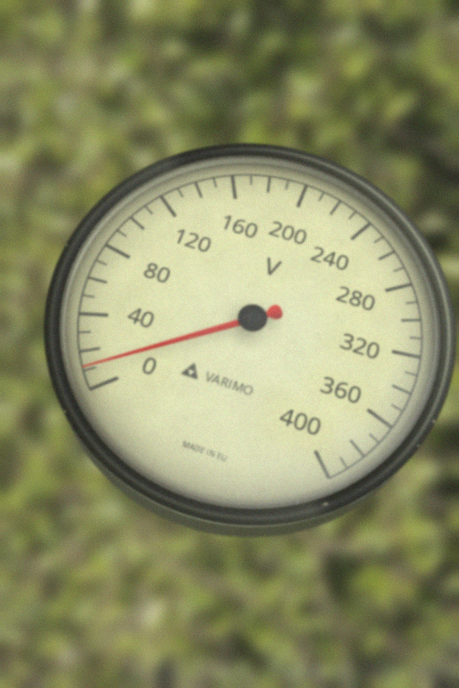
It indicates 10 V
